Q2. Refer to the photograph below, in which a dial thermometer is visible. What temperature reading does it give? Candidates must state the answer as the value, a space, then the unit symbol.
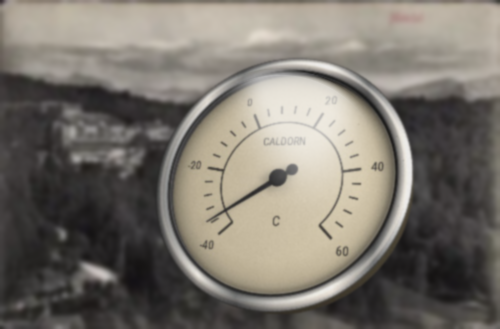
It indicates -36 °C
